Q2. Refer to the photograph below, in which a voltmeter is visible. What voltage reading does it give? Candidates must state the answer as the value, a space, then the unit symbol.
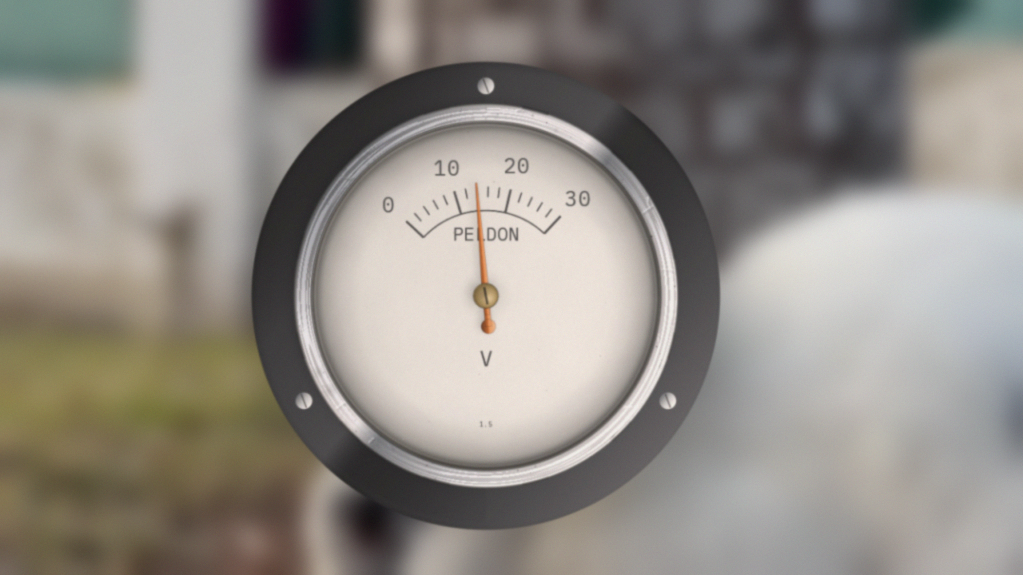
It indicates 14 V
